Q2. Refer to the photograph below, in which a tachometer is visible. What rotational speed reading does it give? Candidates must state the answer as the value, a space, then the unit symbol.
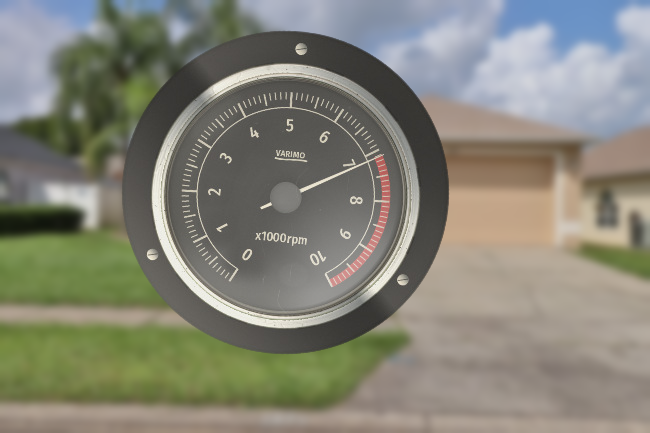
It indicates 7100 rpm
